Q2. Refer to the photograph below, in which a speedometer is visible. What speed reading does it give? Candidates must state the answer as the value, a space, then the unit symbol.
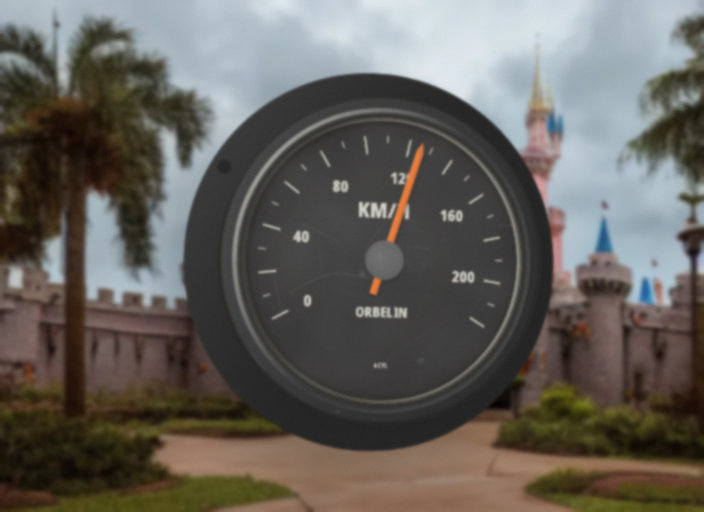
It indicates 125 km/h
